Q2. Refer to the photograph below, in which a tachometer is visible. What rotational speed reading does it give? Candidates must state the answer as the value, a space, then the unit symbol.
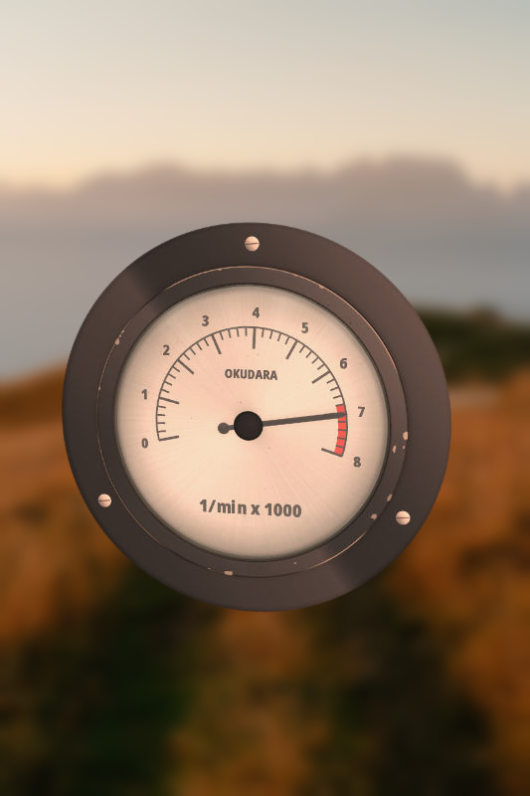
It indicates 7000 rpm
